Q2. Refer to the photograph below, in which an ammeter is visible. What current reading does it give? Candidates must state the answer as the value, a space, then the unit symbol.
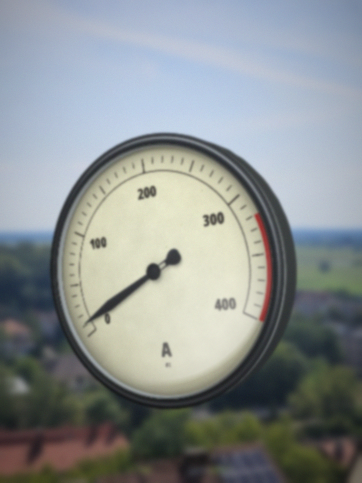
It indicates 10 A
